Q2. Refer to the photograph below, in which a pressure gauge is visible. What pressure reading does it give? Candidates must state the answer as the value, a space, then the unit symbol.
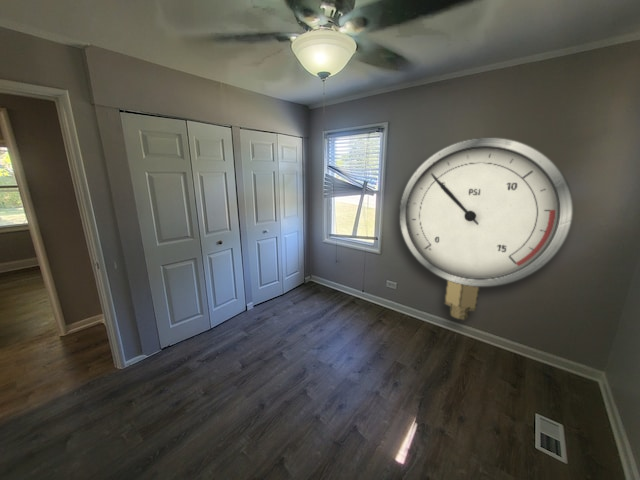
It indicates 5 psi
